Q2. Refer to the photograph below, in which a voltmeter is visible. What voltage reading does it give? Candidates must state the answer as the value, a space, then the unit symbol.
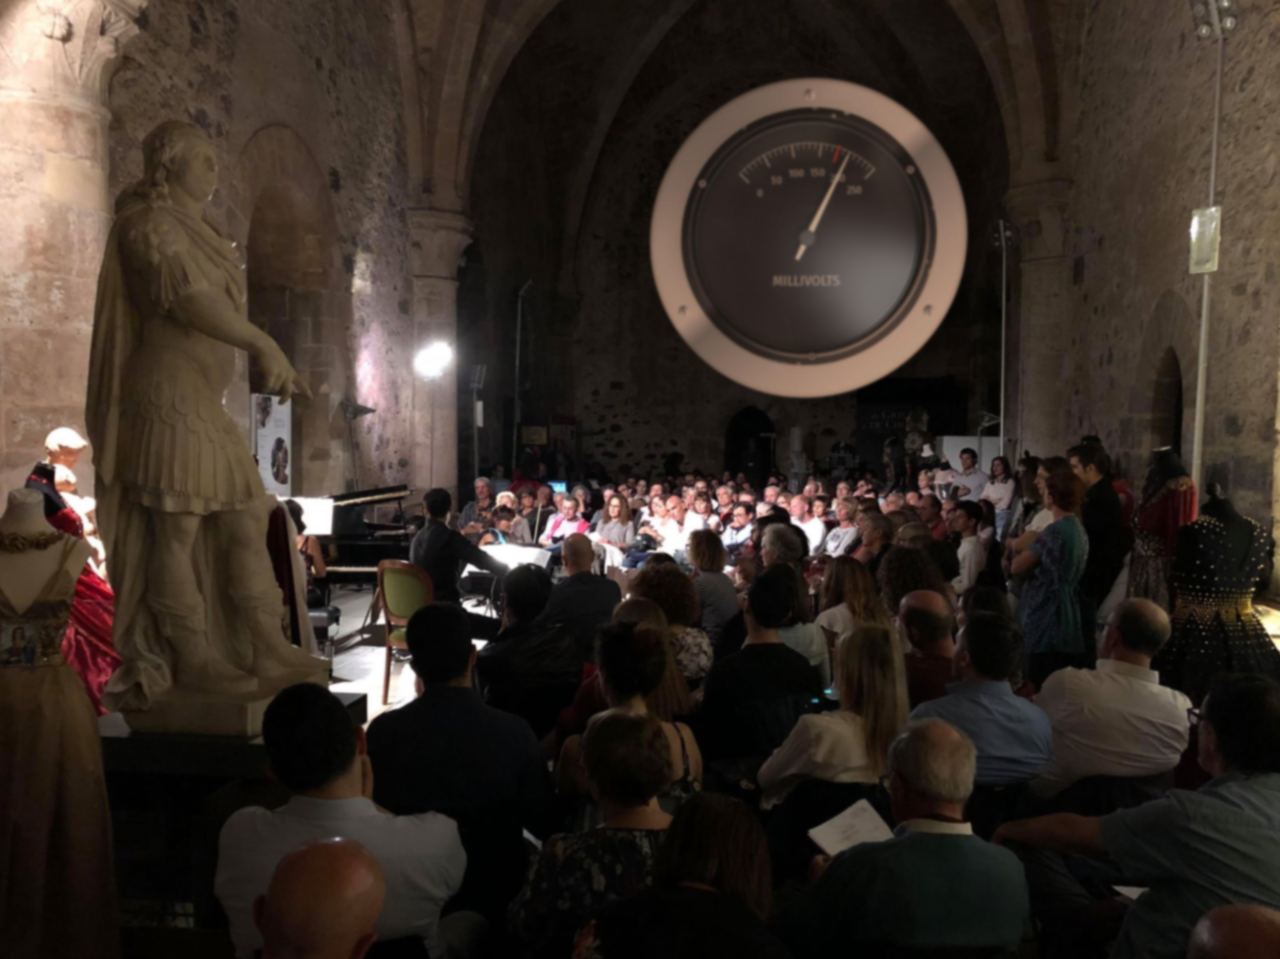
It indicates 200 mV
